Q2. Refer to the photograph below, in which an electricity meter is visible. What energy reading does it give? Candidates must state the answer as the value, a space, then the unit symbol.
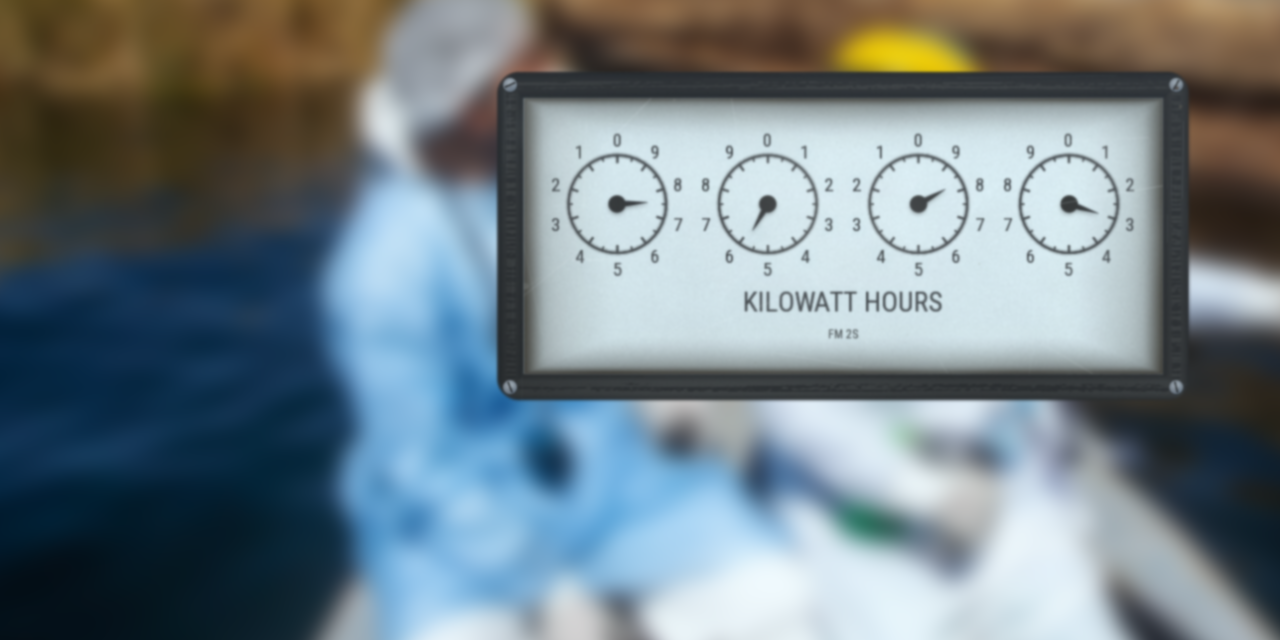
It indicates 7583 kWh
